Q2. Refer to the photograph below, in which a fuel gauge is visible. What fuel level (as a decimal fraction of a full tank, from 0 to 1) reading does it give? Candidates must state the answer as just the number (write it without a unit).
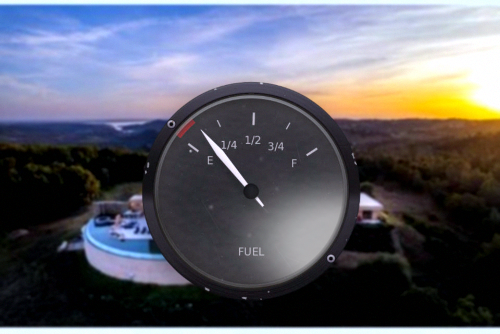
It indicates 0.125
